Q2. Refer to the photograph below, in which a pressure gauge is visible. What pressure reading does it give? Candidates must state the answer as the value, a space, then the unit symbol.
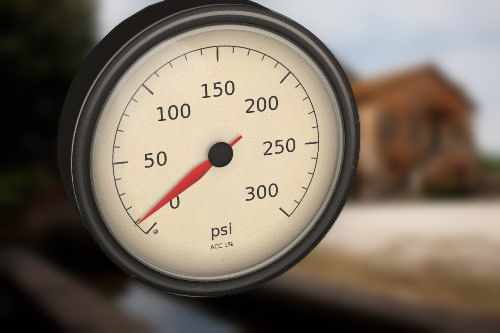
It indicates 10 psi
